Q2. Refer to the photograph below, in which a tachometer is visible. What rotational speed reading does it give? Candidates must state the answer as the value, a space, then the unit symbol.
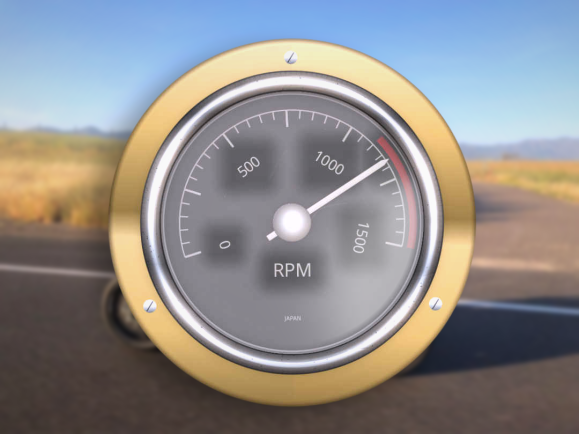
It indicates 1175 rpm
